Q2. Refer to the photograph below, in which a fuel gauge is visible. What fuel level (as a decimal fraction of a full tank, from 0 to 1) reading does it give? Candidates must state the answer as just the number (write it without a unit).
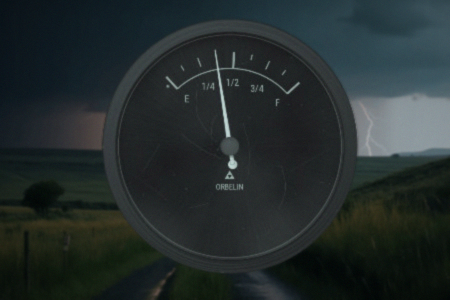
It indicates 0.375
